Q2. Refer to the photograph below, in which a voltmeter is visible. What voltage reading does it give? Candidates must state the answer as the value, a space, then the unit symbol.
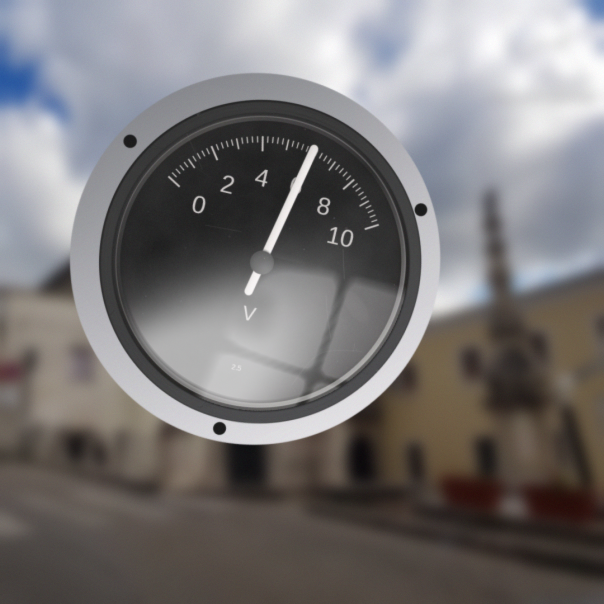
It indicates 6 V
